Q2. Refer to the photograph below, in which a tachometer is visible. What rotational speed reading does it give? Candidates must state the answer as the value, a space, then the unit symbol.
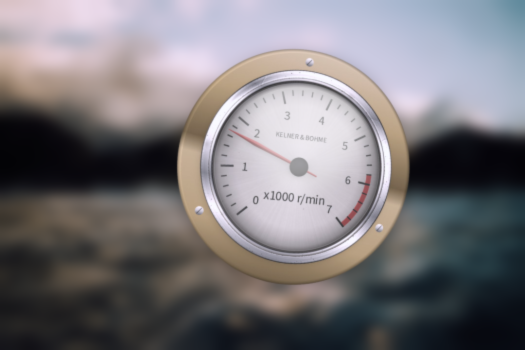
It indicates 1700 rpm
